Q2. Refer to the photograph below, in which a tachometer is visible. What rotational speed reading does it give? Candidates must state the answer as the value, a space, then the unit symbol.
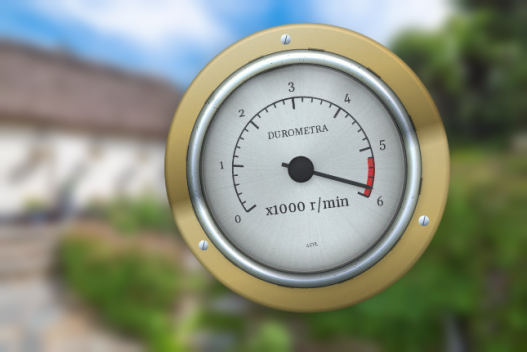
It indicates 5800 rpm
